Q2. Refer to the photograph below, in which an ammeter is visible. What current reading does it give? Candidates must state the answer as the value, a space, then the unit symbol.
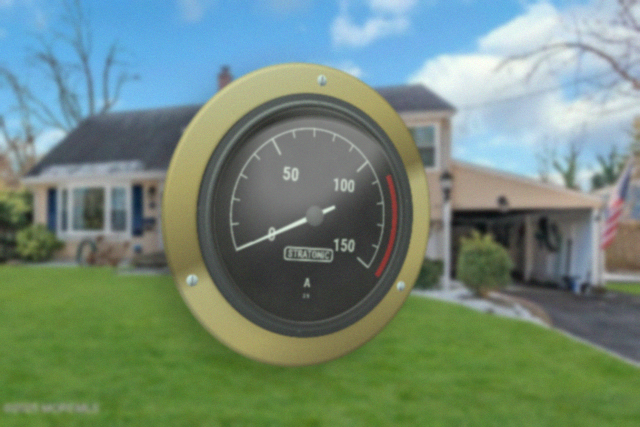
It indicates 0 A
